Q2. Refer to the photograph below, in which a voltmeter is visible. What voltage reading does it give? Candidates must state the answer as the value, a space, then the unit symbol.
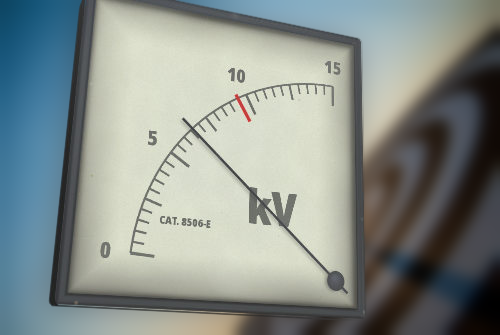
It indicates 6.5 kV
